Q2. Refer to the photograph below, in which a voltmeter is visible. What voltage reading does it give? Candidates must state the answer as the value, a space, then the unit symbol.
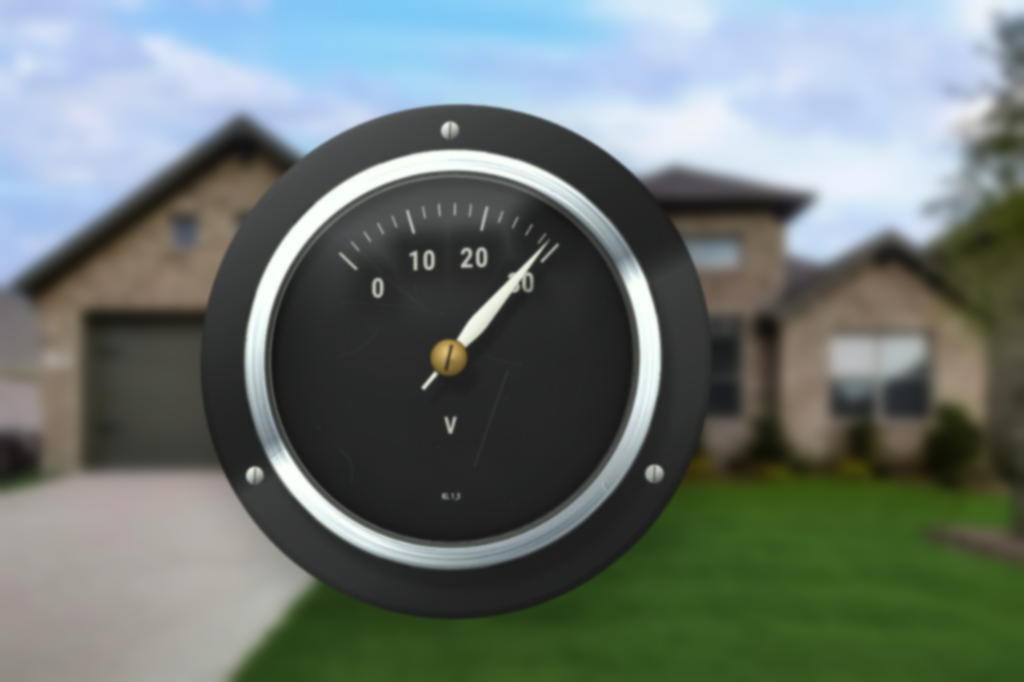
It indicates 29 V
